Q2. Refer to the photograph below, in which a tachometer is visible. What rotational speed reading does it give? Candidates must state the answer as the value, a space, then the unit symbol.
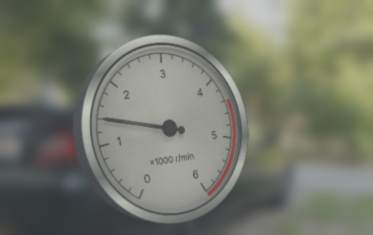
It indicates 1400 rpm
